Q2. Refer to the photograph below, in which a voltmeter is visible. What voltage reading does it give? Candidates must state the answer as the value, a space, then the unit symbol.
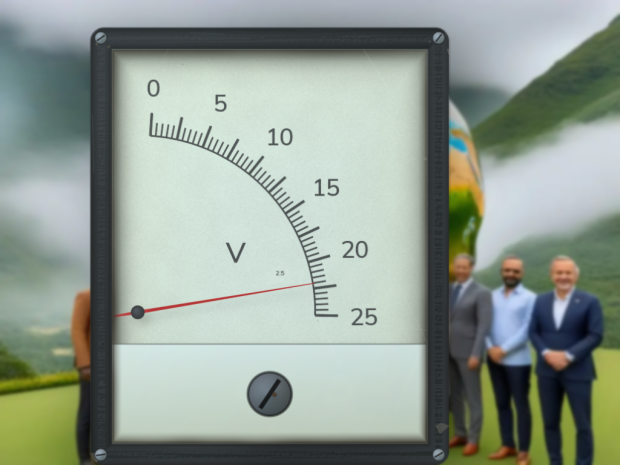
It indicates 22 V
